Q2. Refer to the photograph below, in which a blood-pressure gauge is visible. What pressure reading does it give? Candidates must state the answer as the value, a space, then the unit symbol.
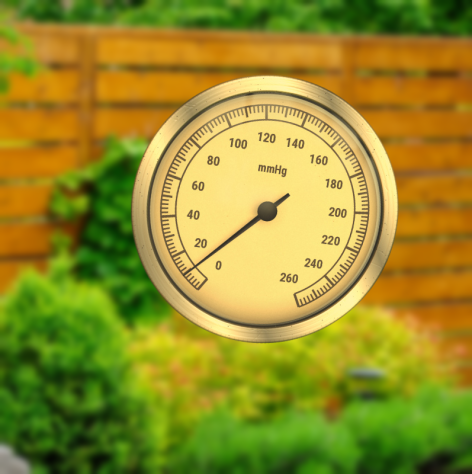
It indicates 10 mmHg
